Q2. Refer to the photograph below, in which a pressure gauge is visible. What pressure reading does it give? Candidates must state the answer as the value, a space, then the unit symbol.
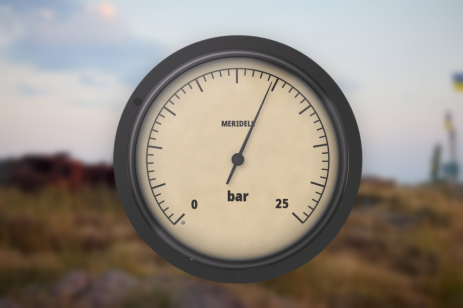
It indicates 14.75 bar
